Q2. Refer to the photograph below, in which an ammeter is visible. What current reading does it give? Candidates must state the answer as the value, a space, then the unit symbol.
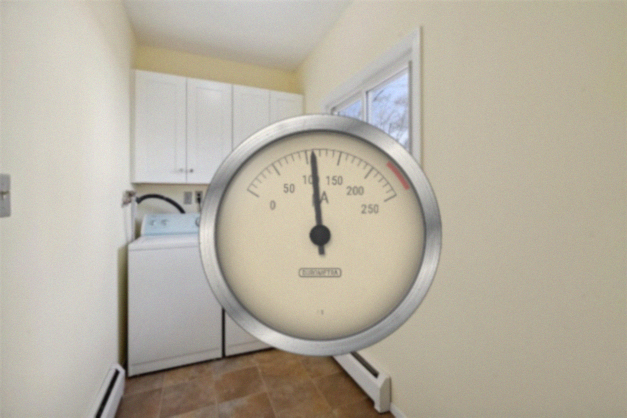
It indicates 110 µA
